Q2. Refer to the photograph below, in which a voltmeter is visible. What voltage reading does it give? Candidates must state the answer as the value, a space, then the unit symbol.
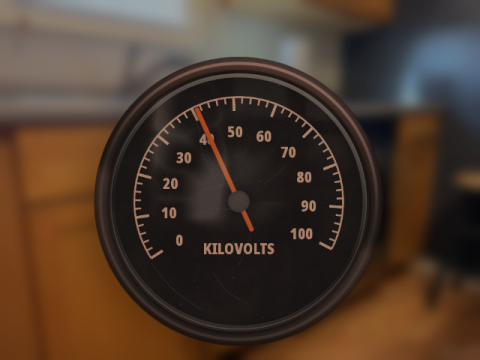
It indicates 41 kV
